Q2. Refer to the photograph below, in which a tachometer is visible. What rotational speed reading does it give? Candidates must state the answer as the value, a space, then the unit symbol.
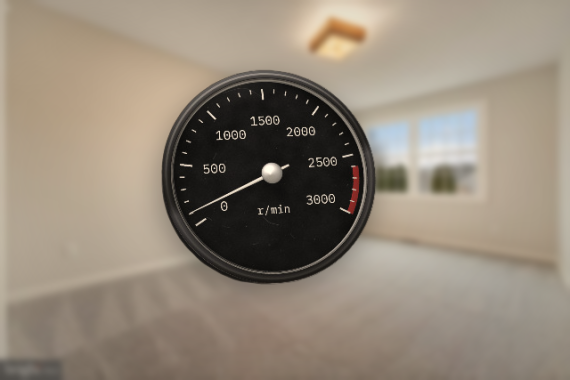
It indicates 100 rpm
